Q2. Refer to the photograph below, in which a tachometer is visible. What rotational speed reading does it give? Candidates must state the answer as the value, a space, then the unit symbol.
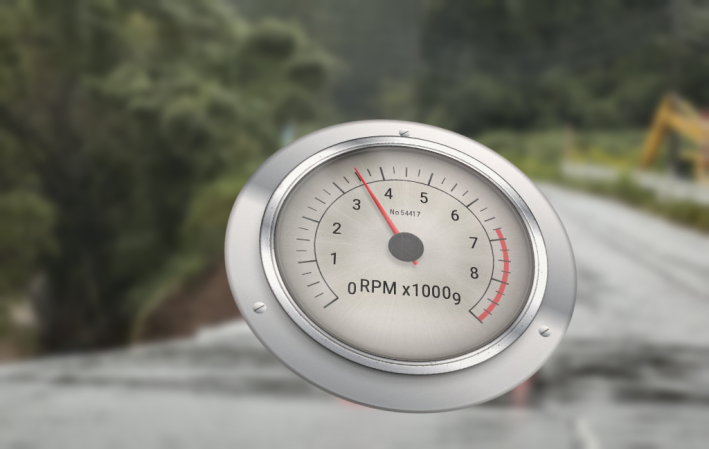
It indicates 3500 rpm
